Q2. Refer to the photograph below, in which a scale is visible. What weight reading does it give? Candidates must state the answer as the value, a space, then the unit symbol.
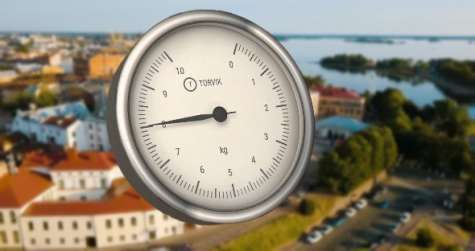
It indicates 8 kg
